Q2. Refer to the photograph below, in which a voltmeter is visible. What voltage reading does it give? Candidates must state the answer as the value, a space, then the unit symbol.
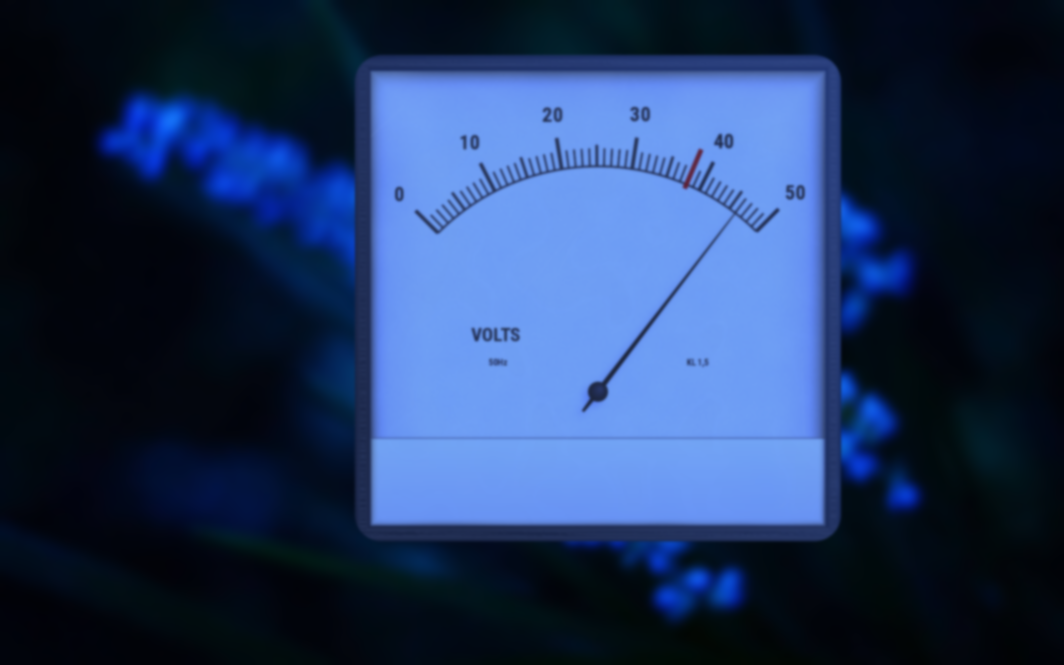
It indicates 46 V
